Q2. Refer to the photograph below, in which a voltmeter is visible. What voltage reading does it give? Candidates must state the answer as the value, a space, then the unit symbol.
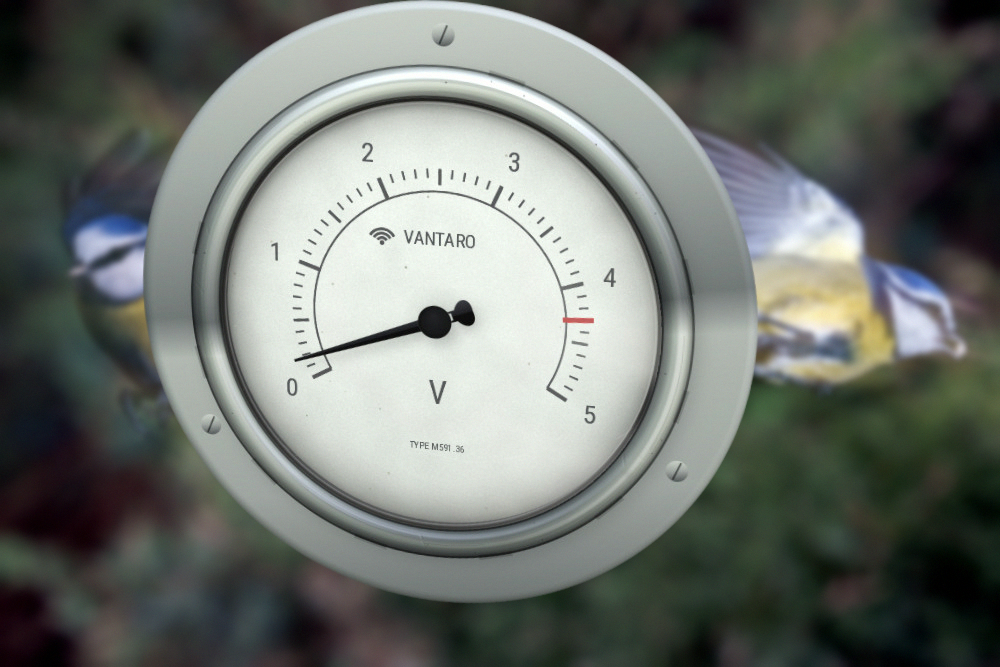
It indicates 0.2 V
